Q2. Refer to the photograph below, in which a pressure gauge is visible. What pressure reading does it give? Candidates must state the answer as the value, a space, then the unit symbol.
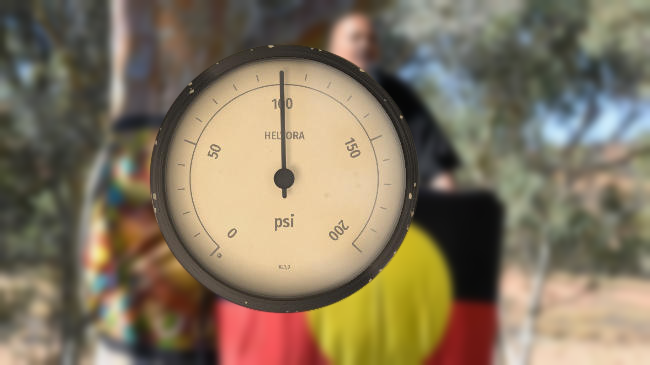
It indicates 100 psi
